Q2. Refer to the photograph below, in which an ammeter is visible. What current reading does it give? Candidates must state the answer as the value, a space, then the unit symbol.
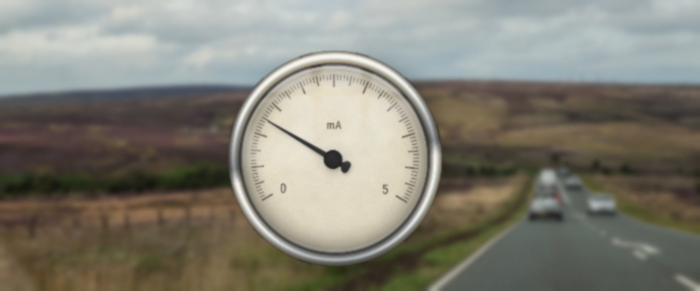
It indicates 1.25 mA
